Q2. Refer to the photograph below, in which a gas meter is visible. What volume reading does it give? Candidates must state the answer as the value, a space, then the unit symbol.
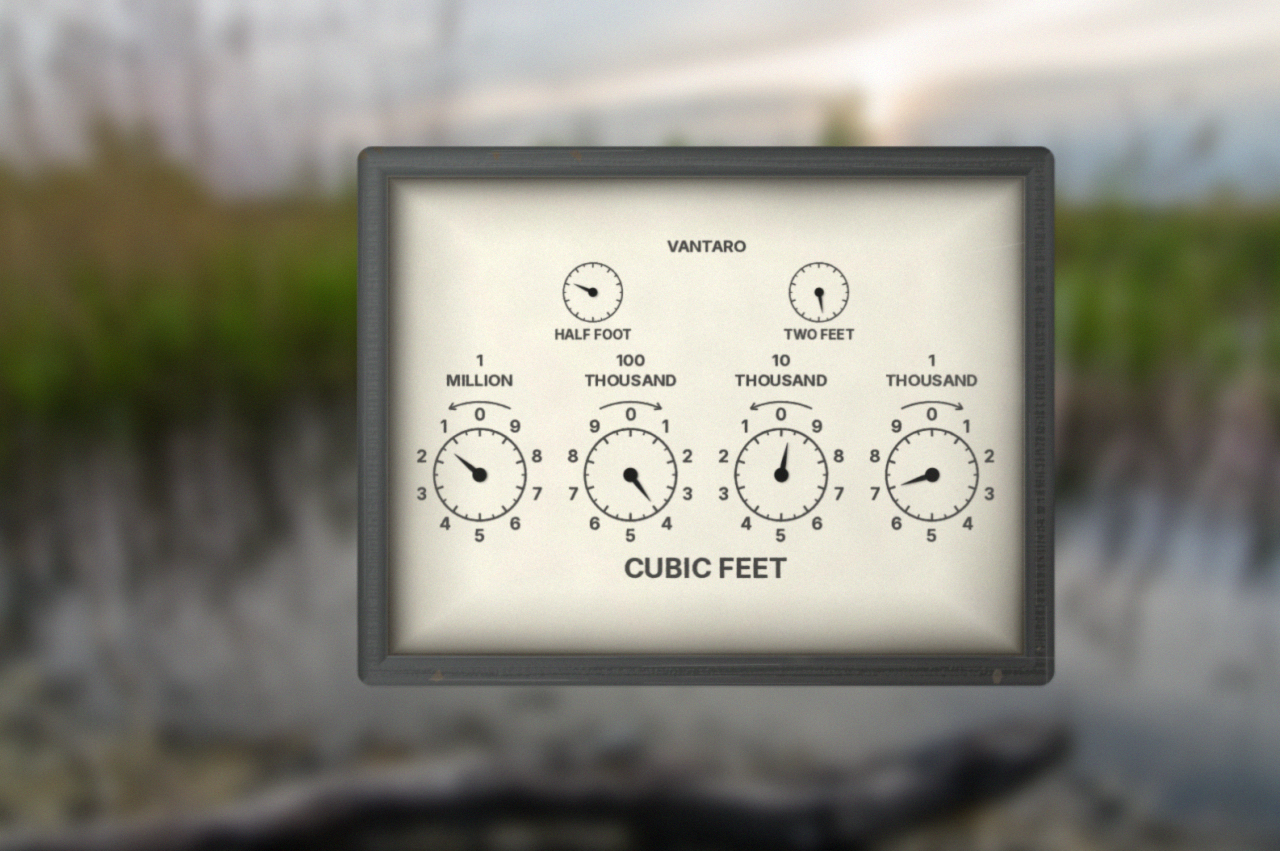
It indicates 139700 ft³
